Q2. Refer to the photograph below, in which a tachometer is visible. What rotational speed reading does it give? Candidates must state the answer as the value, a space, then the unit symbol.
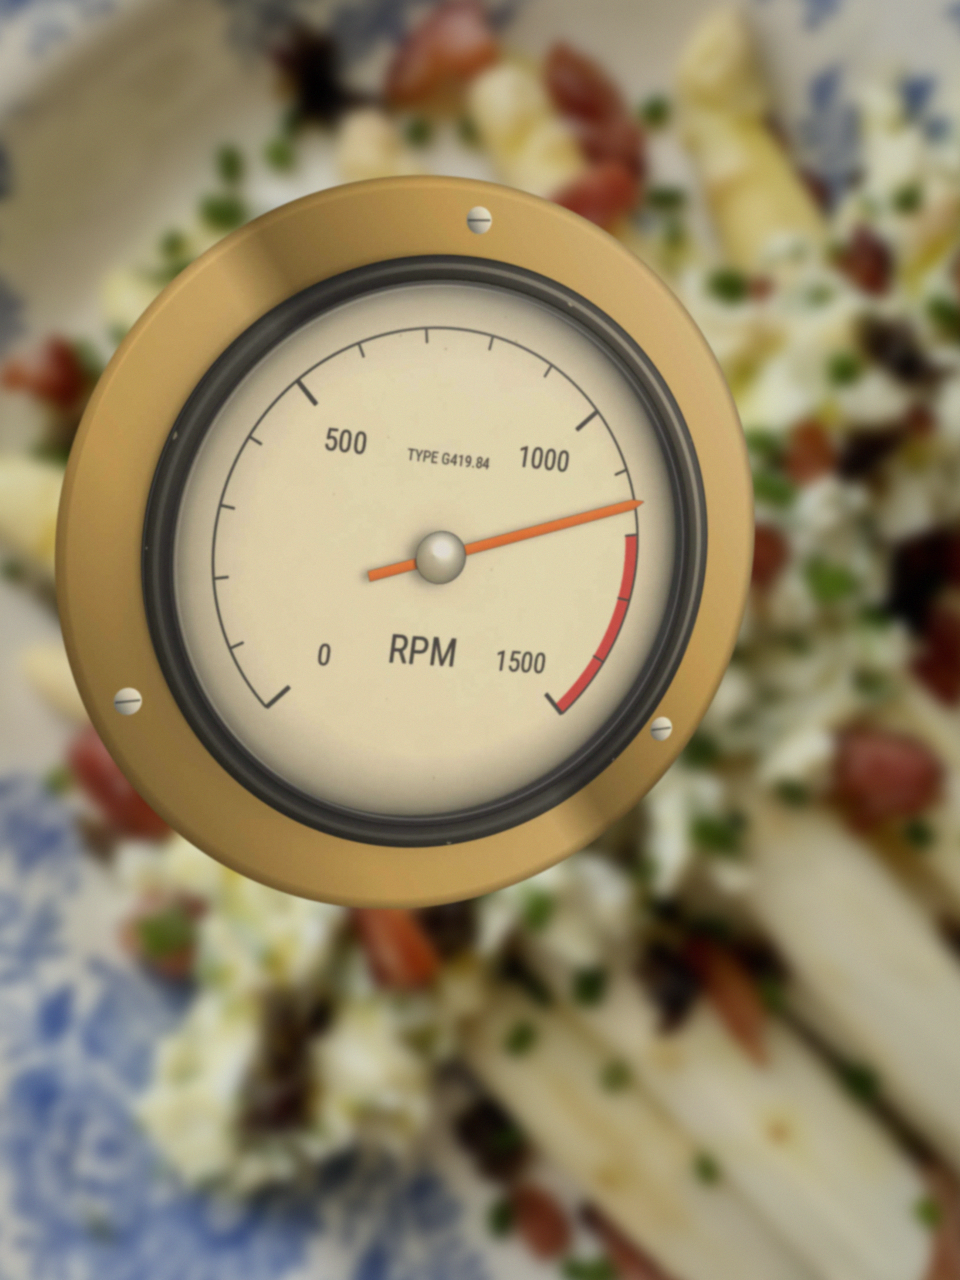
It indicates 1150 rpm
